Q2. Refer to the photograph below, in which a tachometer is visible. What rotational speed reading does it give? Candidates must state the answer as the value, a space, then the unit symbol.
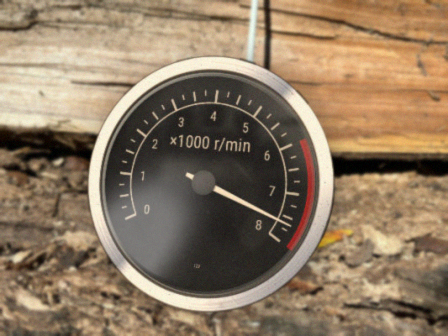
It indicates 7625 rpm
